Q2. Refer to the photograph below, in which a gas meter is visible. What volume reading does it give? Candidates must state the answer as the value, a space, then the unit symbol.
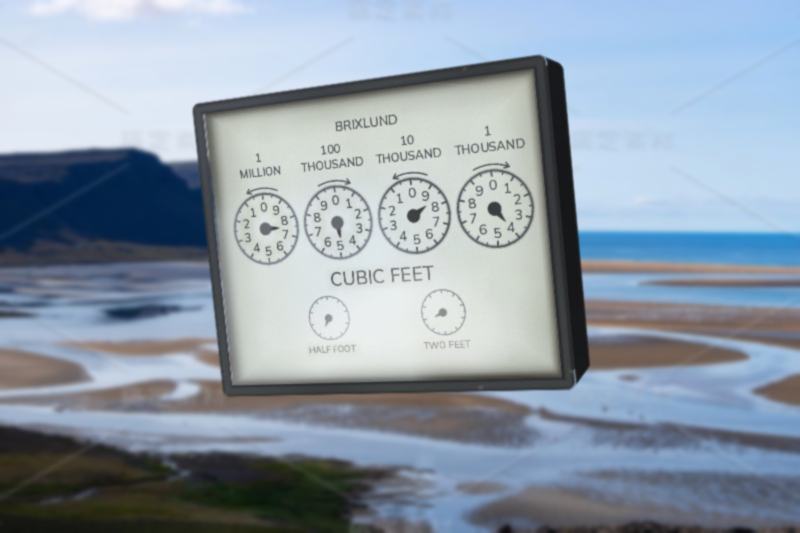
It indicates 748400 ft³
